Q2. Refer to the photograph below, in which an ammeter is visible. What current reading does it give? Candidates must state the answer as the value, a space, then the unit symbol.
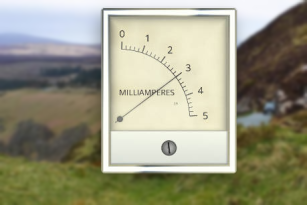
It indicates 3 mA
